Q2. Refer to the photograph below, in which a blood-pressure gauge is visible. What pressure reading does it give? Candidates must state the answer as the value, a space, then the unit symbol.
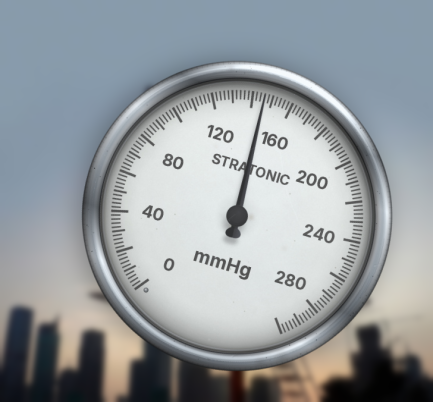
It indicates 146 mmHg
